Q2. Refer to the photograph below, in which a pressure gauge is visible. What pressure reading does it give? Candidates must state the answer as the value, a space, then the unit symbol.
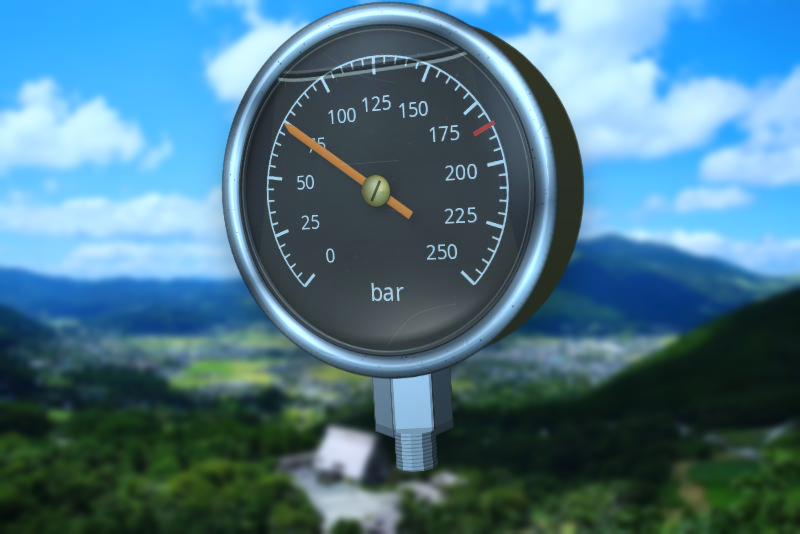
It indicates 75 bar
